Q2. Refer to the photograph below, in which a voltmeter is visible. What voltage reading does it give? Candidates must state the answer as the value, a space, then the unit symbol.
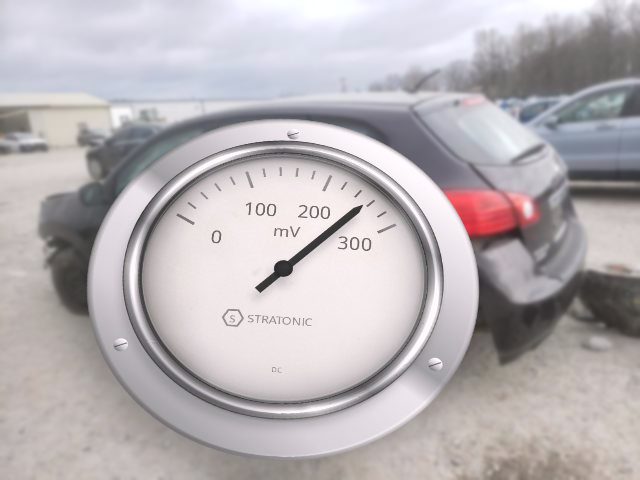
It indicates 260 mV
